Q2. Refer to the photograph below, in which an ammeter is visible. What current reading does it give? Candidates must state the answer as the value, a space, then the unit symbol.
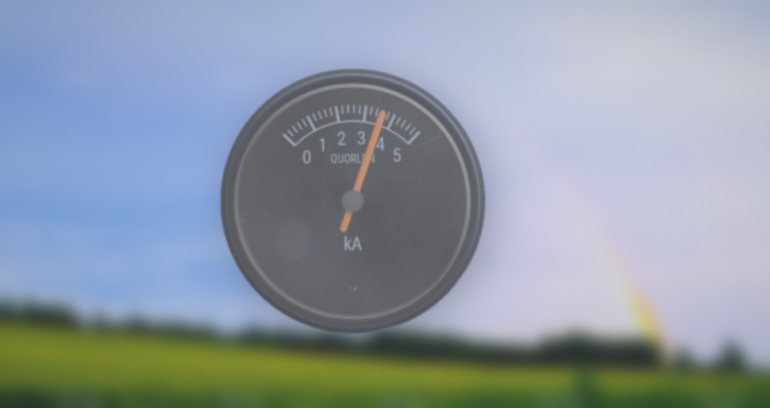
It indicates 3.6 kA
